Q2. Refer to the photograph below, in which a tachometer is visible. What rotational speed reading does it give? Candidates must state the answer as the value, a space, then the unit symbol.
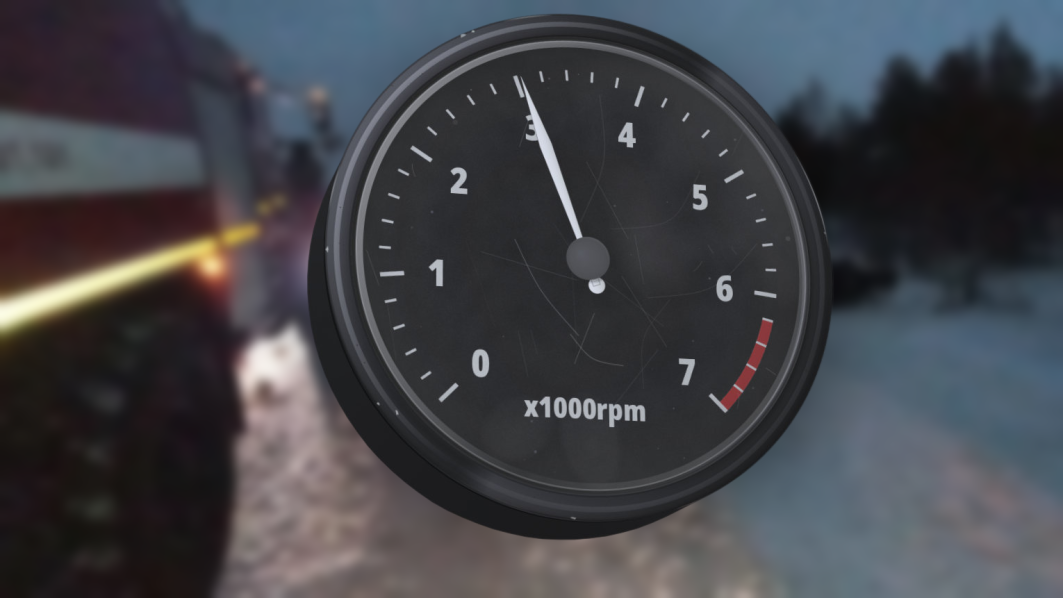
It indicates 3000 rpm
